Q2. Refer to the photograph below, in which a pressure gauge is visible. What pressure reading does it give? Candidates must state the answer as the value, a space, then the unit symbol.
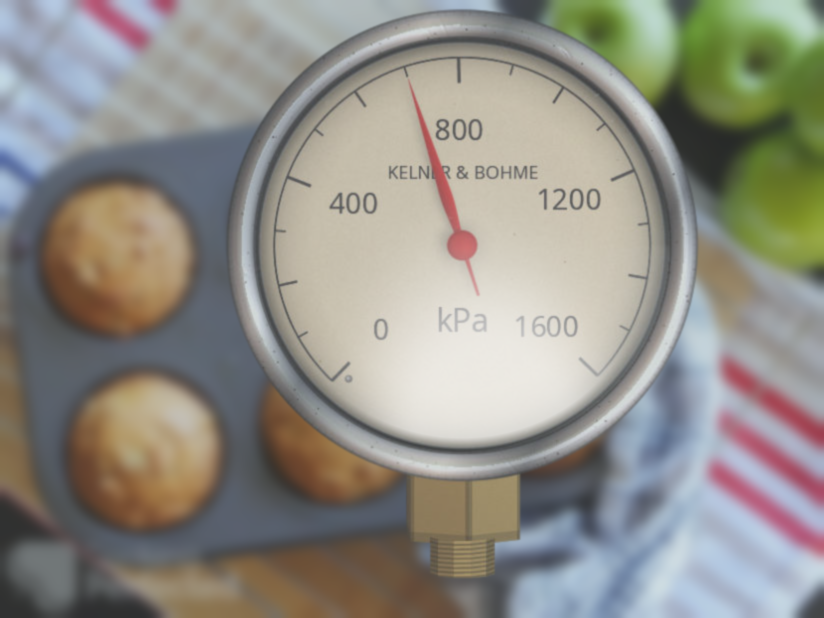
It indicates 700 kPa
